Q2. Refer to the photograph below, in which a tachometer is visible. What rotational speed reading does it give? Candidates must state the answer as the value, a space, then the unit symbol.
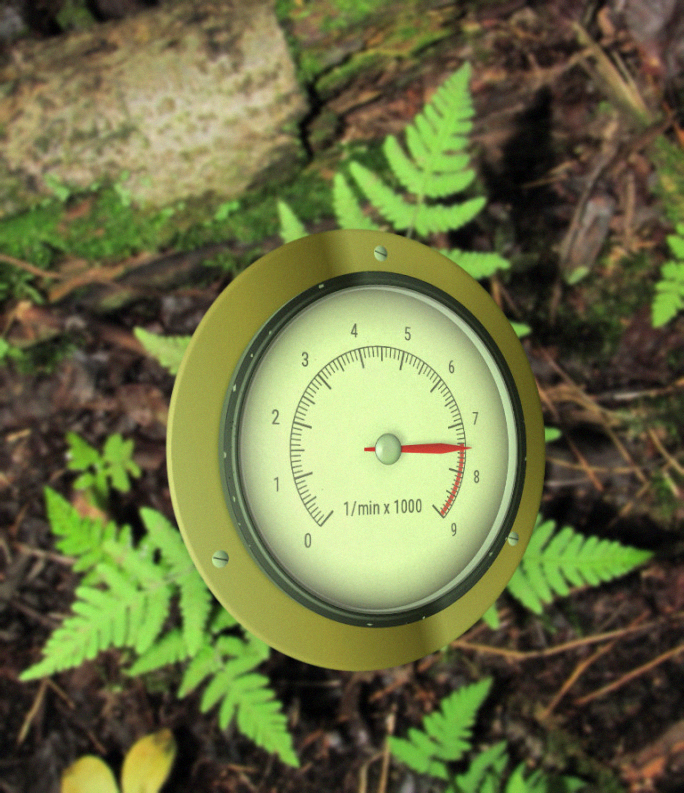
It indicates 7500 rpm
